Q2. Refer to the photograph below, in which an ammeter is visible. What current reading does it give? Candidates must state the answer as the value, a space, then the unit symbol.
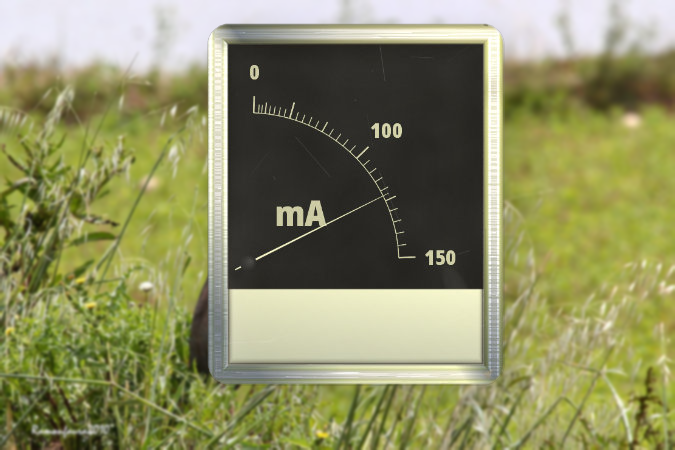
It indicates 122.5 mA
